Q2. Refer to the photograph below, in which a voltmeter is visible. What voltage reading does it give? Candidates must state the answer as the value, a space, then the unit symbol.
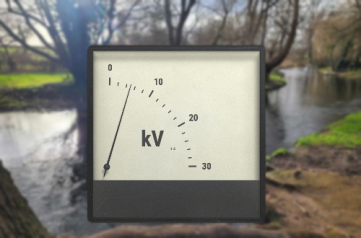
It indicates 5 kV
